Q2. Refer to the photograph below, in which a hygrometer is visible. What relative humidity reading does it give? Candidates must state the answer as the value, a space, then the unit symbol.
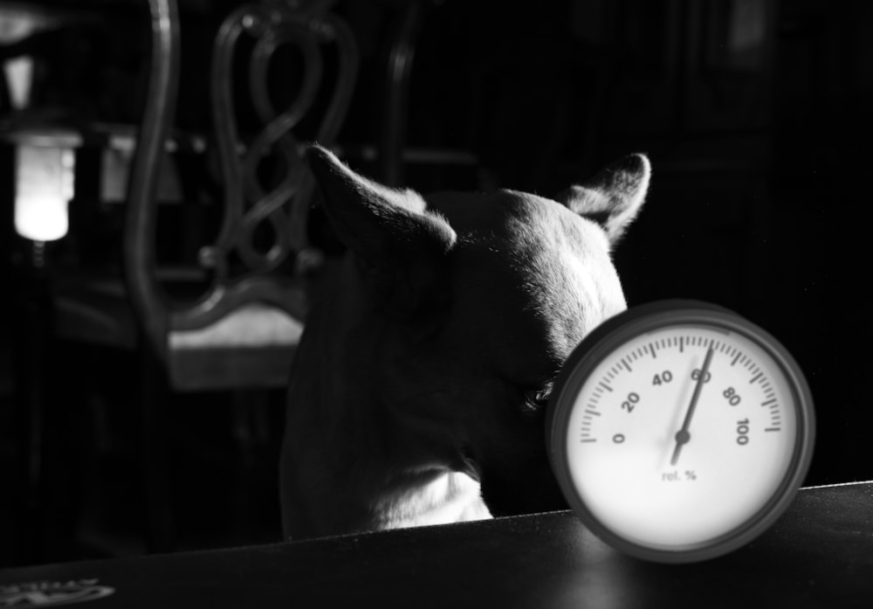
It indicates 60 %
